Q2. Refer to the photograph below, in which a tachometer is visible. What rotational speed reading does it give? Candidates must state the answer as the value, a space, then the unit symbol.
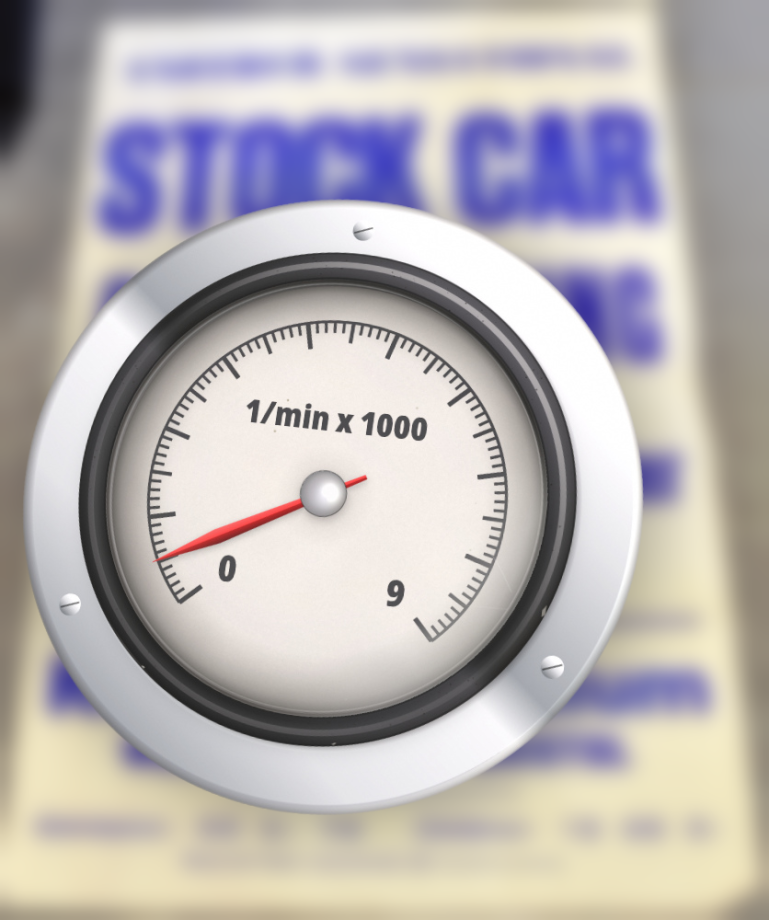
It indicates 500 rpm
